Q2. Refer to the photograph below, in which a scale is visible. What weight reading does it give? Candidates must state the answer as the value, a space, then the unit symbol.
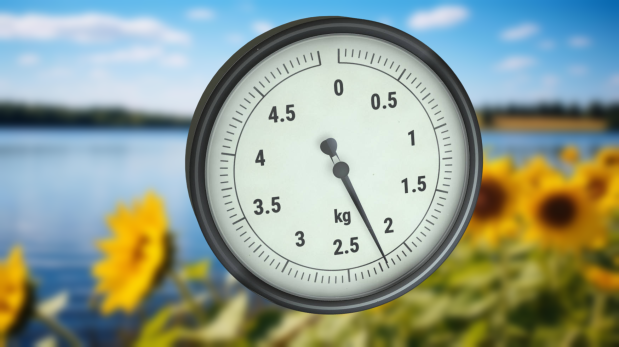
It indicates 2.2 kg
